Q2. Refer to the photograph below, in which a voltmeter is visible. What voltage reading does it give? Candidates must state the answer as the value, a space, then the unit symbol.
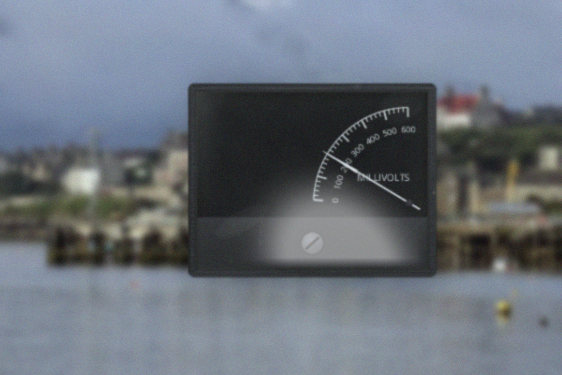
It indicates 200 mV
